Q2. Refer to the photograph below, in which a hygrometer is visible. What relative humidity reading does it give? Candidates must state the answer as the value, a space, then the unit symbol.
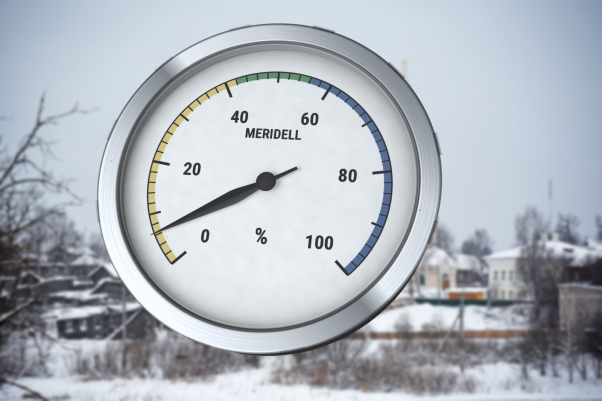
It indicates 6 %
